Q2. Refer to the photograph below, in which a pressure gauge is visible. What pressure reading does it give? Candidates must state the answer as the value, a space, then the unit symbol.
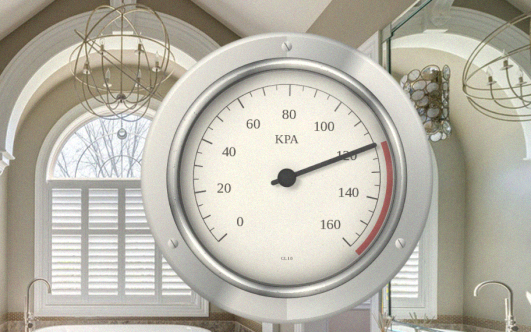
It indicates 120 kPa
